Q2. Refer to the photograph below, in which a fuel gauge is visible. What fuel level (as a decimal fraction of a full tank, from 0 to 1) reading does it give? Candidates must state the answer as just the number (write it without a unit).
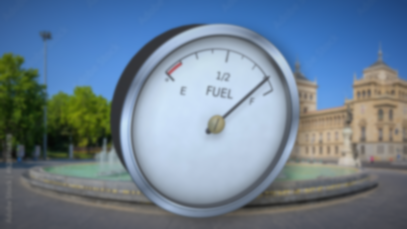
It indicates 0.875
